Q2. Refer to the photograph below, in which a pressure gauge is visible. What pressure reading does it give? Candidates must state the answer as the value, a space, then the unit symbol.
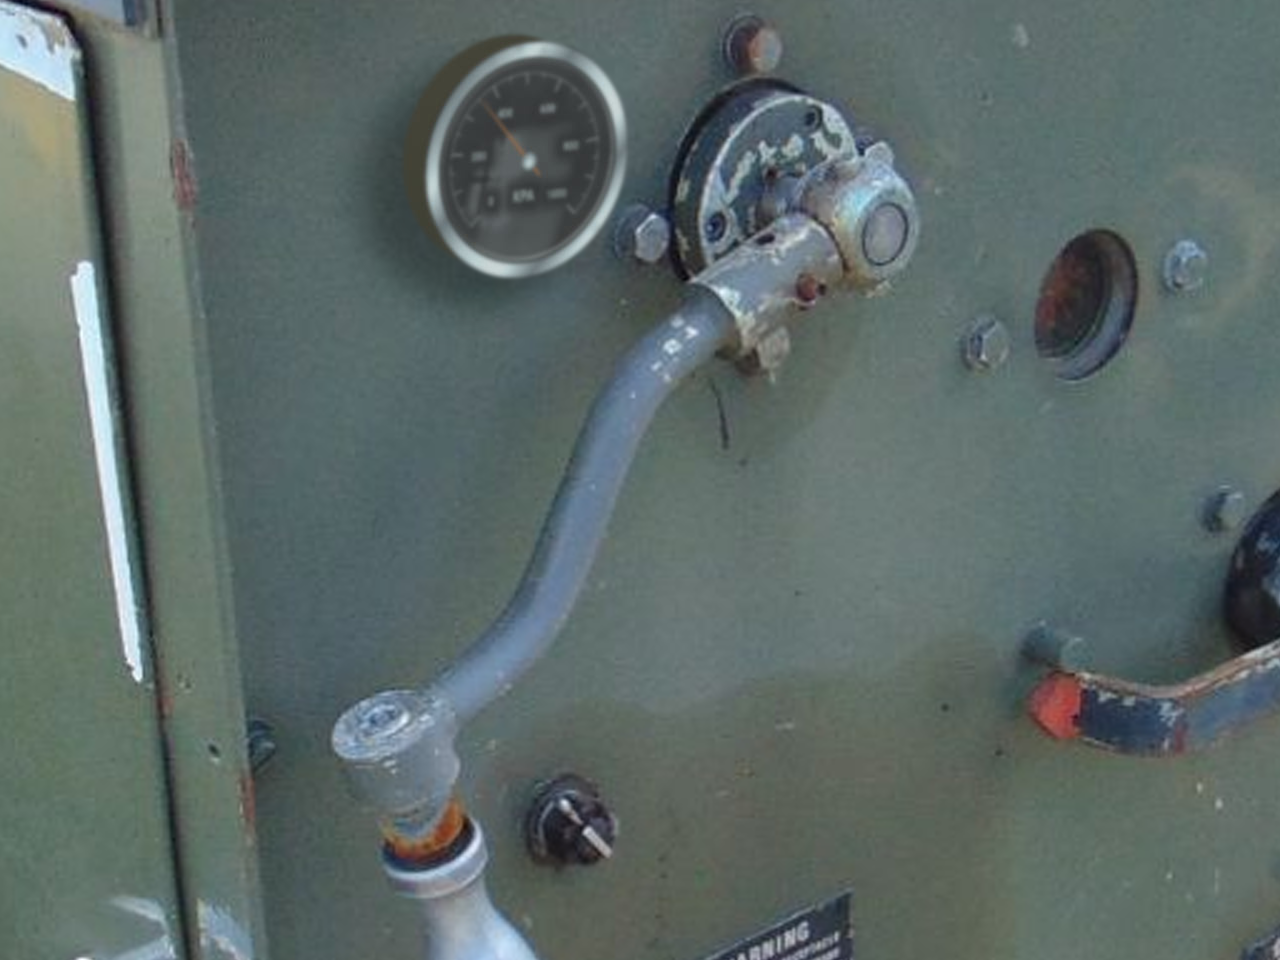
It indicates 350 kPa
